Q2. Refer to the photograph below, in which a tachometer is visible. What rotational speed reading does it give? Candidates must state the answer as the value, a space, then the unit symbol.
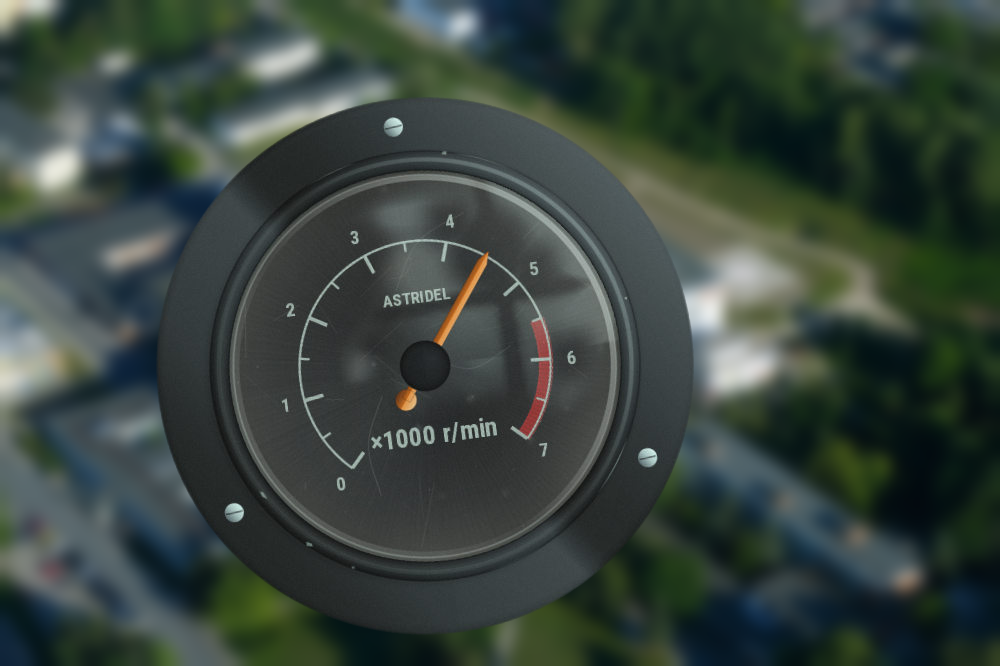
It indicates 4500 rpm
